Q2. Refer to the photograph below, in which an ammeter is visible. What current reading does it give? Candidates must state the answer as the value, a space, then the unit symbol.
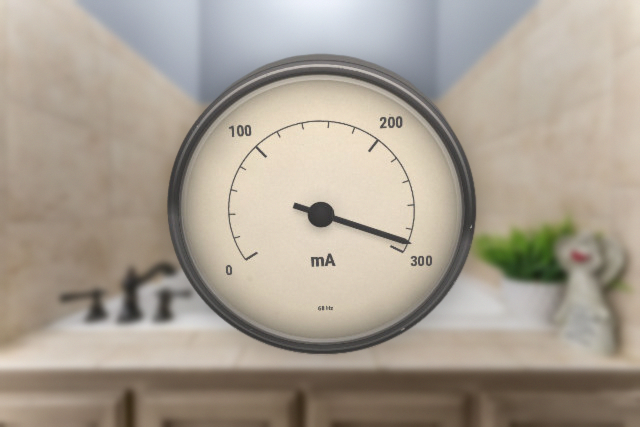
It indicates 290 mA
